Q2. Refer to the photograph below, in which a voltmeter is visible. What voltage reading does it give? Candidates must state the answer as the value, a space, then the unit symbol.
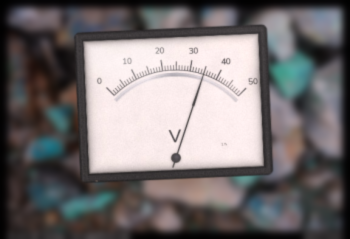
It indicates 35 V
